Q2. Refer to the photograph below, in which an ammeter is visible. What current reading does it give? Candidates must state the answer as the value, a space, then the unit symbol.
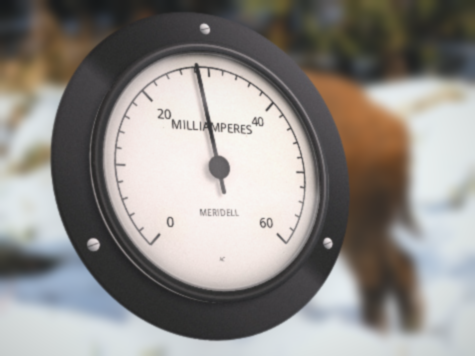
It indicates 28 mA
